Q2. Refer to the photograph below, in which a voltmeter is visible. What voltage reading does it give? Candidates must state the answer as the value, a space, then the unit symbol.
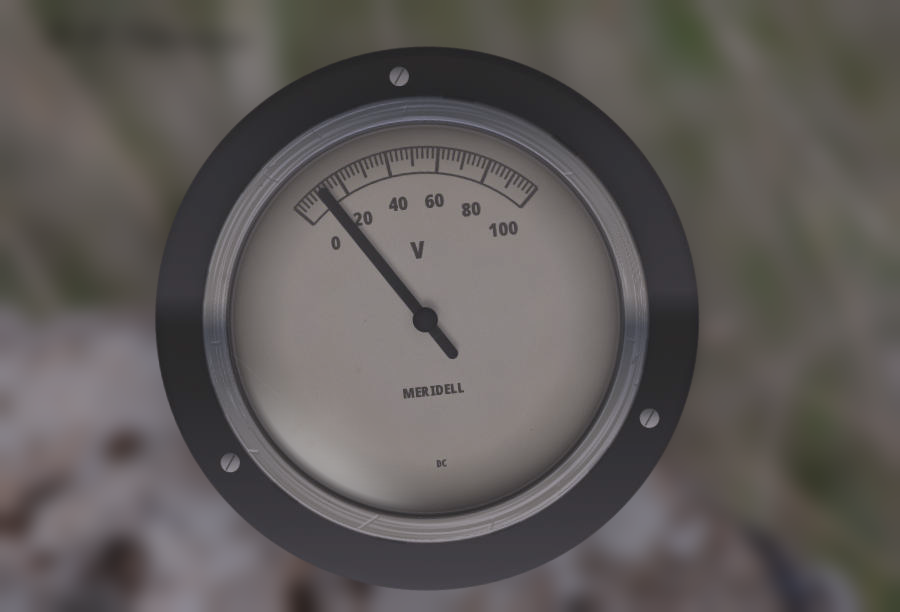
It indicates 12 V
